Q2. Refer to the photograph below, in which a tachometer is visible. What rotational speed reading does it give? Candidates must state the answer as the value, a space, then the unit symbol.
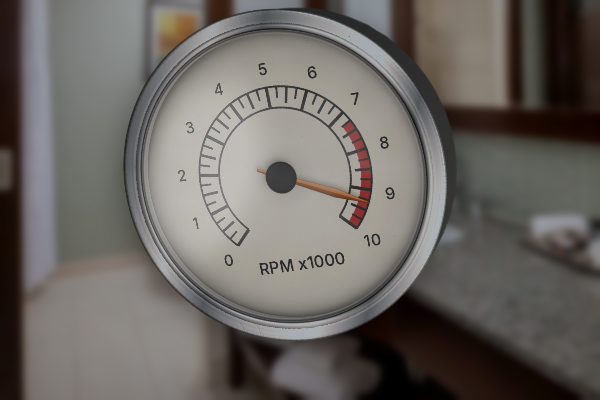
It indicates 9250 rpm
